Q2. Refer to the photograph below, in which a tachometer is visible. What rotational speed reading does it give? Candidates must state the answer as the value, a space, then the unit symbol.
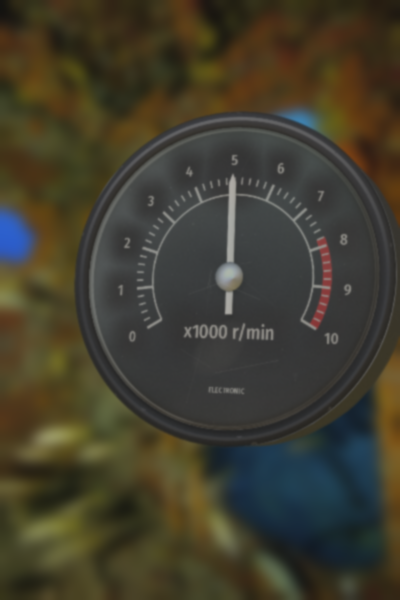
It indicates 5000 rpm
